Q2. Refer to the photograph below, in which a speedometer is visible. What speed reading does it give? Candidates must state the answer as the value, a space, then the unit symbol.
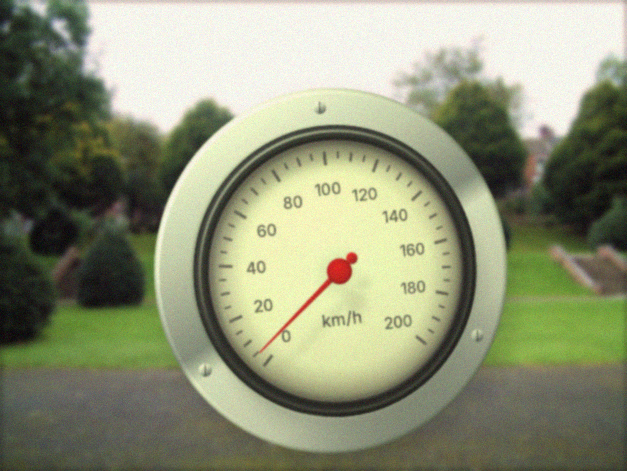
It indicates 5 km/h
